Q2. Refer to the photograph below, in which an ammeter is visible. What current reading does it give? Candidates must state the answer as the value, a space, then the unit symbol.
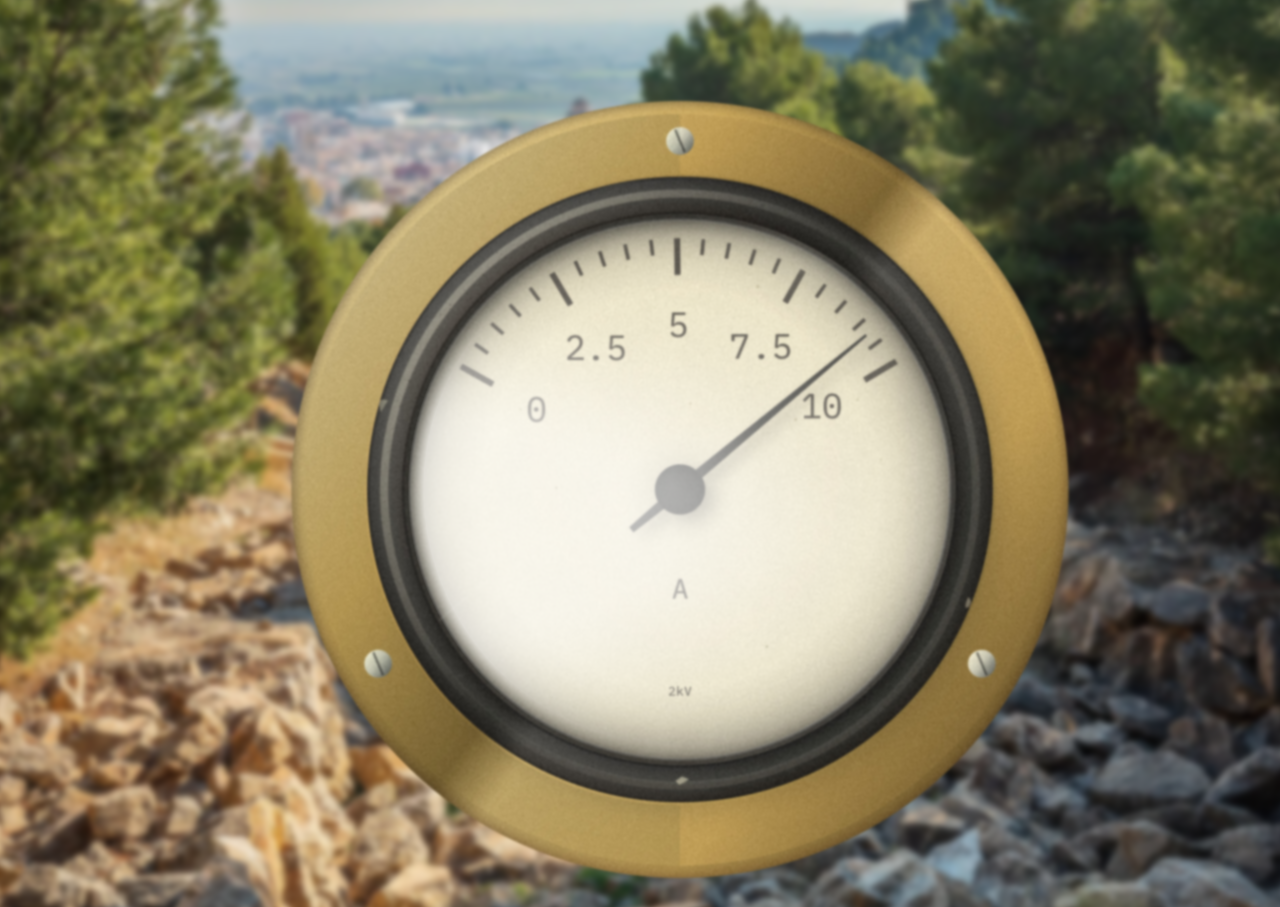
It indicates 9.25 A
